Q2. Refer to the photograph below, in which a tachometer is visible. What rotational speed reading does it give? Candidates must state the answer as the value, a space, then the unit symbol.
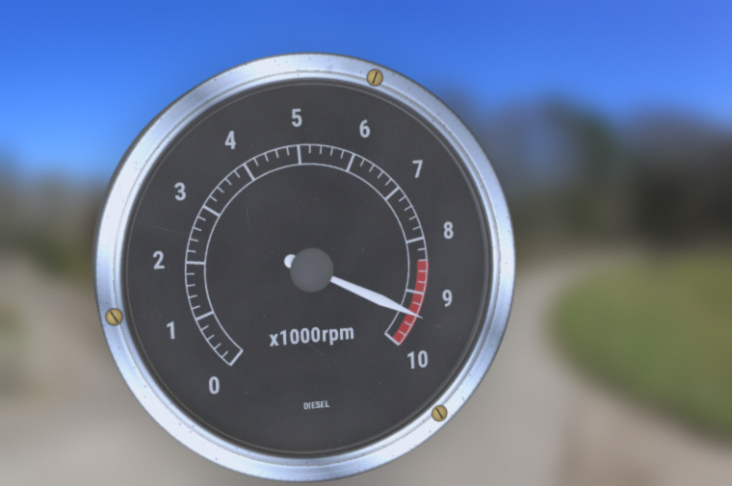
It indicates 9400 rpm
